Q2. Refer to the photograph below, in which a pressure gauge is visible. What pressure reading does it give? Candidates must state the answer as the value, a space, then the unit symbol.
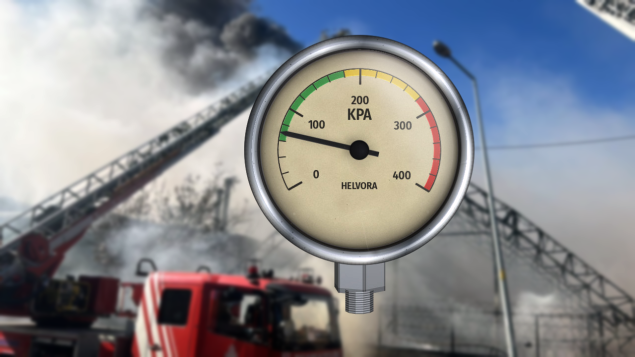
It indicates 70 kPa
